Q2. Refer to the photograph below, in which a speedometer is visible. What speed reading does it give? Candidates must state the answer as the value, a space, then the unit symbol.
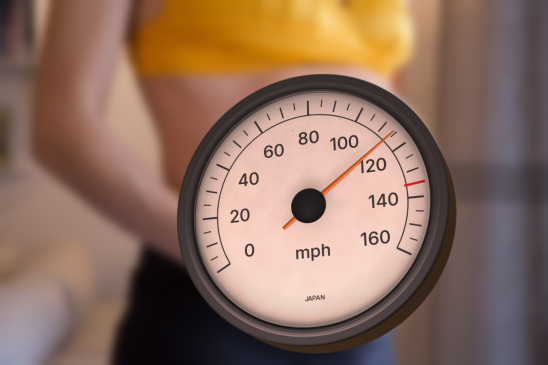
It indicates 115 mph
